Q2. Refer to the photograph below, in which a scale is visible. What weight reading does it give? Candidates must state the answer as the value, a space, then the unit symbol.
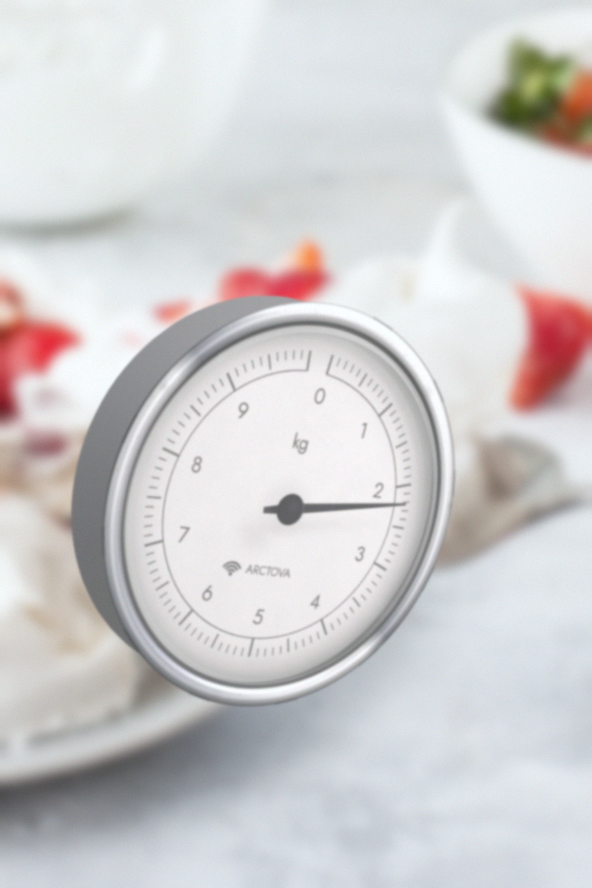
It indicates 2.2 kg
